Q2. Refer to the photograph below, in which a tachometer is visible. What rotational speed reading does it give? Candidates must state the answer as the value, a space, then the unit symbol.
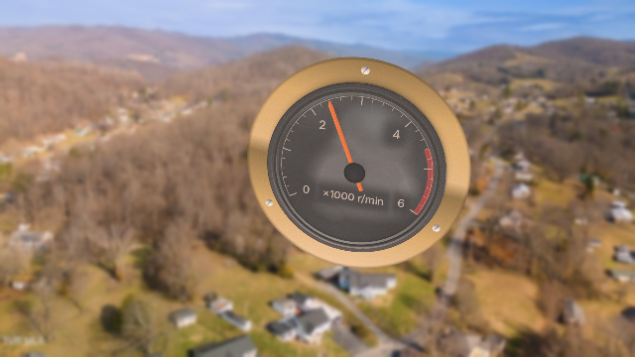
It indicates 2400 rpm
